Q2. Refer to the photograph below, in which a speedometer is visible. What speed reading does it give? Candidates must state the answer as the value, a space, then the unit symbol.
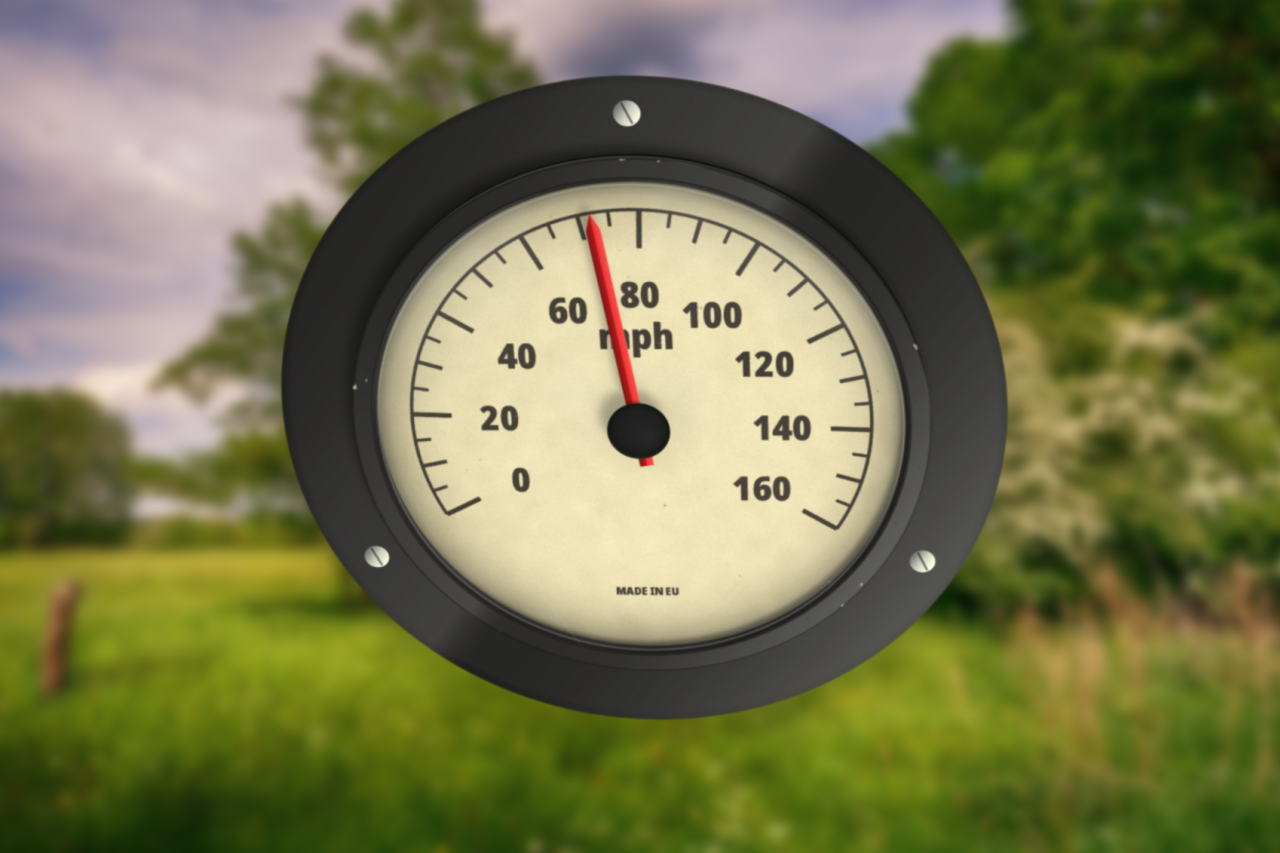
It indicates 72.5 mph
